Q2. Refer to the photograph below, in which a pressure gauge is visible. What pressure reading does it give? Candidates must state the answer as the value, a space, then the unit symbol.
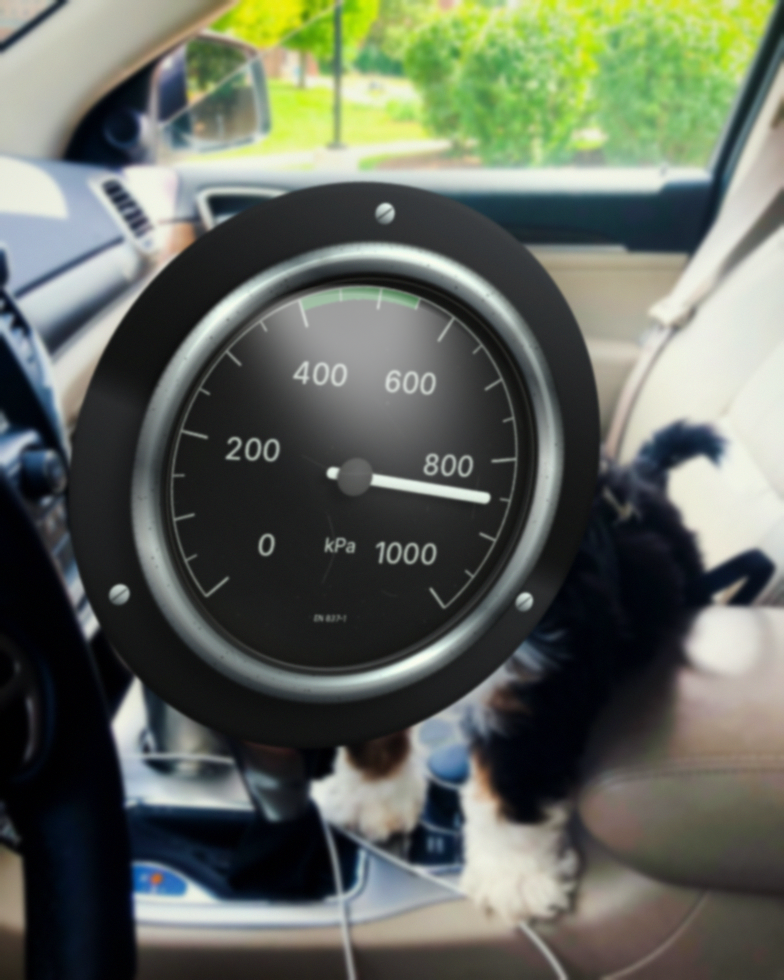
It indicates 850 kPa
